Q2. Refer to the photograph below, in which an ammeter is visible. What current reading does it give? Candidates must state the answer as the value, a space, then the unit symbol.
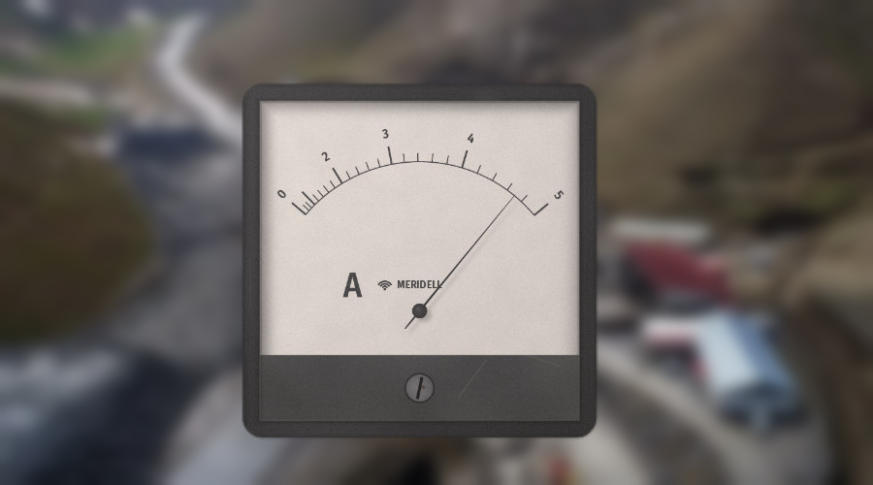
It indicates 4.7 A
